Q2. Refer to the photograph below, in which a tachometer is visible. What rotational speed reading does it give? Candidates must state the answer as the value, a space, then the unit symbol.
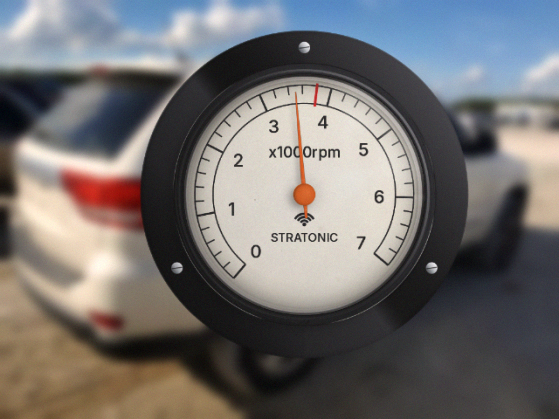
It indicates 3500 rpm
